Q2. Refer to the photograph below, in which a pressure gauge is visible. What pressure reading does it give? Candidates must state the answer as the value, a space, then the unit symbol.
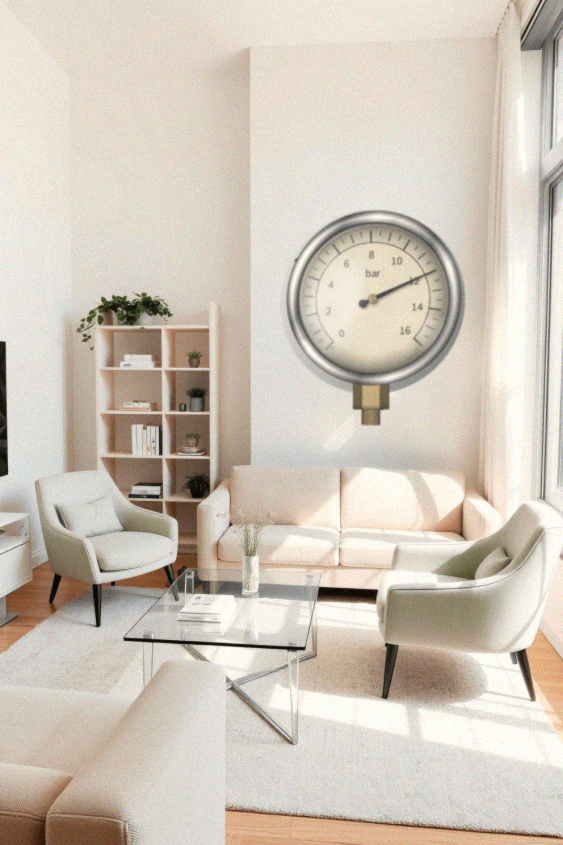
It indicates 12 bar
